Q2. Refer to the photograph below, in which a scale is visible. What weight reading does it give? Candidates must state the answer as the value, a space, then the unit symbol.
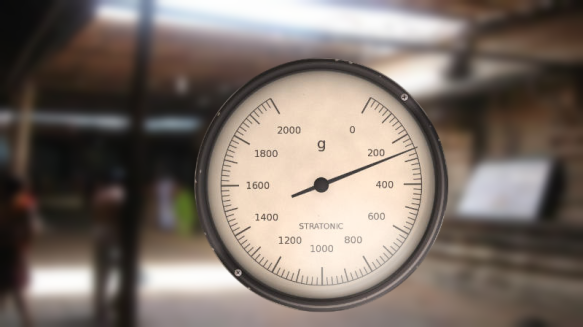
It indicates 260 g
